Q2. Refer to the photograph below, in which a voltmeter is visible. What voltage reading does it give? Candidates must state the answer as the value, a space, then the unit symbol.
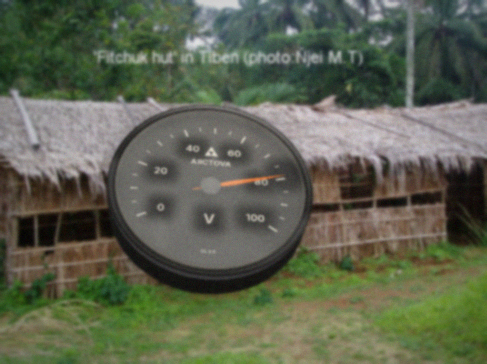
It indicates 80 V
